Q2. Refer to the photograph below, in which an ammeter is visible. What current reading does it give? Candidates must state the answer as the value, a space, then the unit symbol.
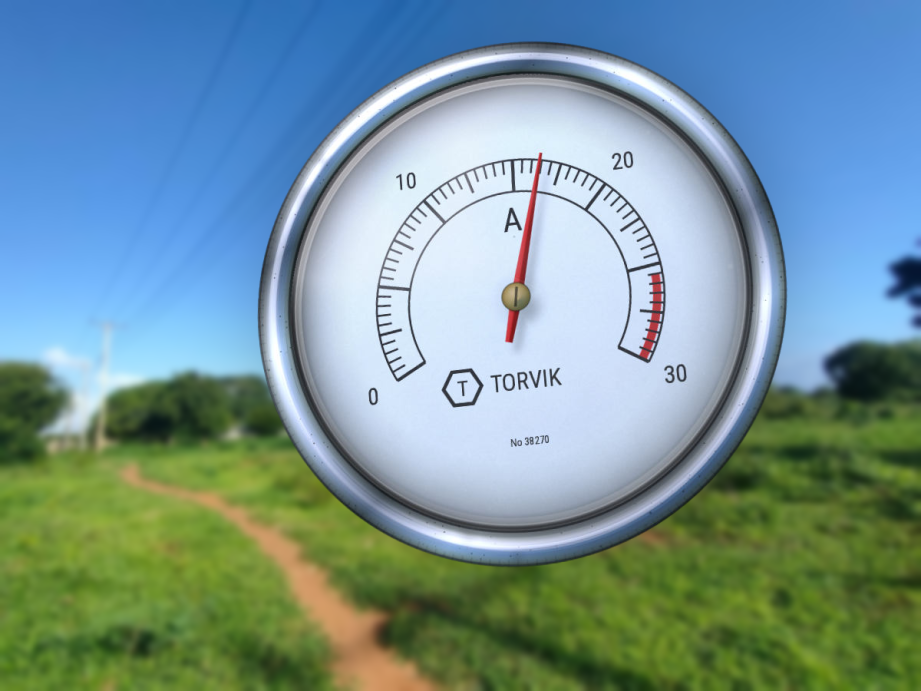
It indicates 16.5 A
